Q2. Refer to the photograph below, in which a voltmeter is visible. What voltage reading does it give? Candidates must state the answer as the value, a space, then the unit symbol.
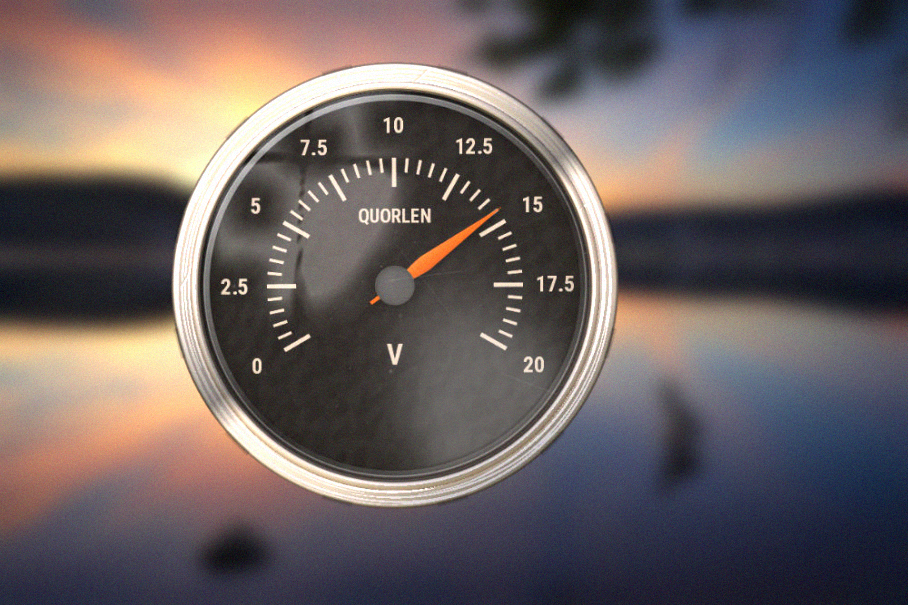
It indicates 14.5 V
